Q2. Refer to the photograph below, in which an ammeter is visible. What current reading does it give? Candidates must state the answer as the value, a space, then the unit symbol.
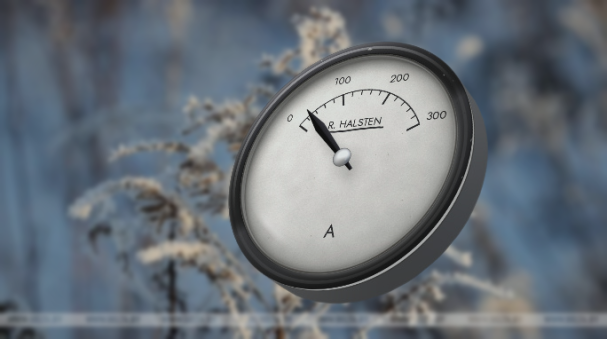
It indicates 30 A
